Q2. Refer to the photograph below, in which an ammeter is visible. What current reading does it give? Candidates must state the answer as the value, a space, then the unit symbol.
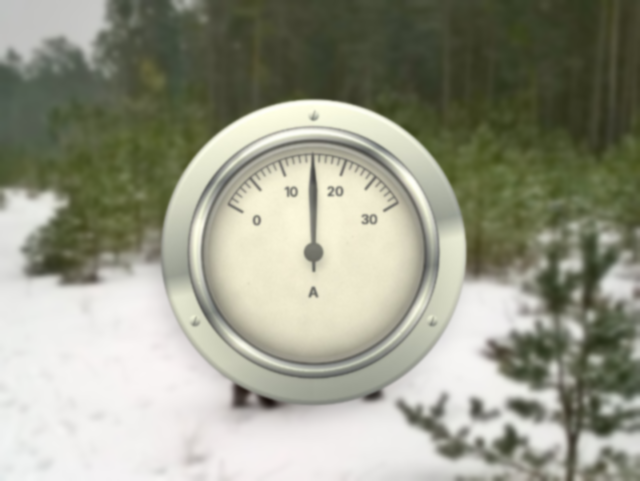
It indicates 15 A
